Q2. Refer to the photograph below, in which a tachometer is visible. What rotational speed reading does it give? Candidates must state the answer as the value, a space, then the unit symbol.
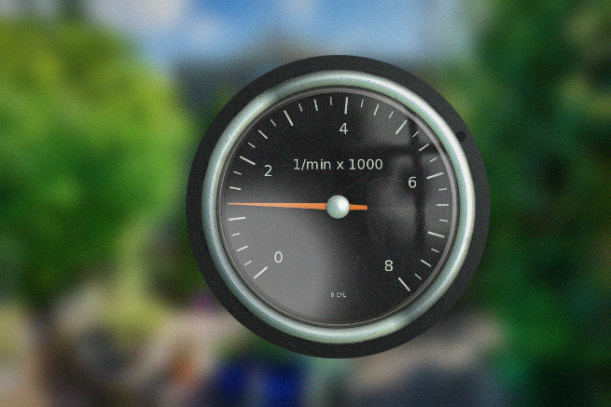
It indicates 1250 rpm
